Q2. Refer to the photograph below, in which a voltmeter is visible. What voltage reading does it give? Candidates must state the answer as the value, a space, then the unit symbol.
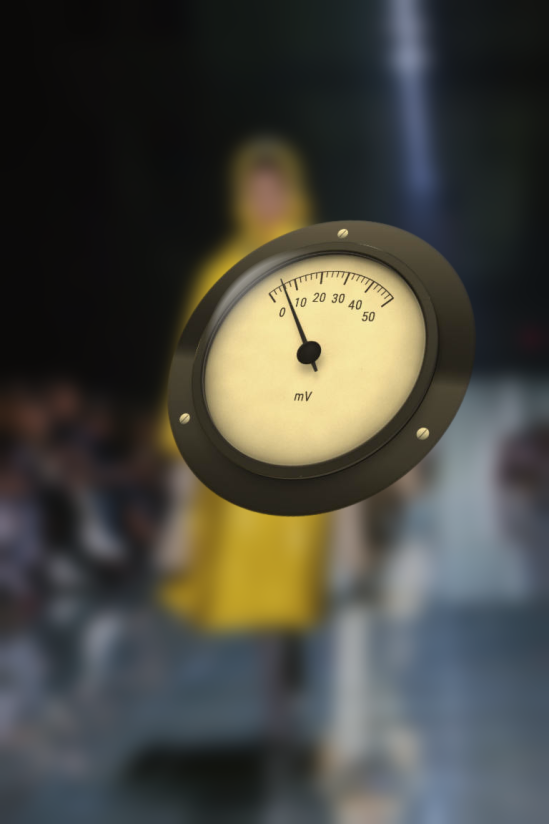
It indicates 6 mV
